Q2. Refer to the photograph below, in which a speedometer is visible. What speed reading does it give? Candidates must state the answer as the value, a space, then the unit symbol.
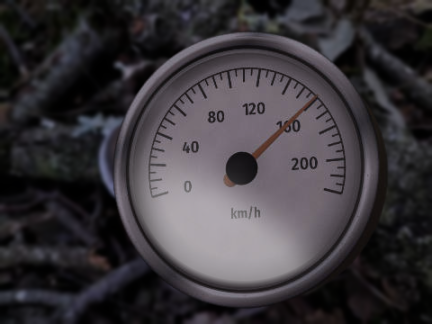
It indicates 160 km/h
